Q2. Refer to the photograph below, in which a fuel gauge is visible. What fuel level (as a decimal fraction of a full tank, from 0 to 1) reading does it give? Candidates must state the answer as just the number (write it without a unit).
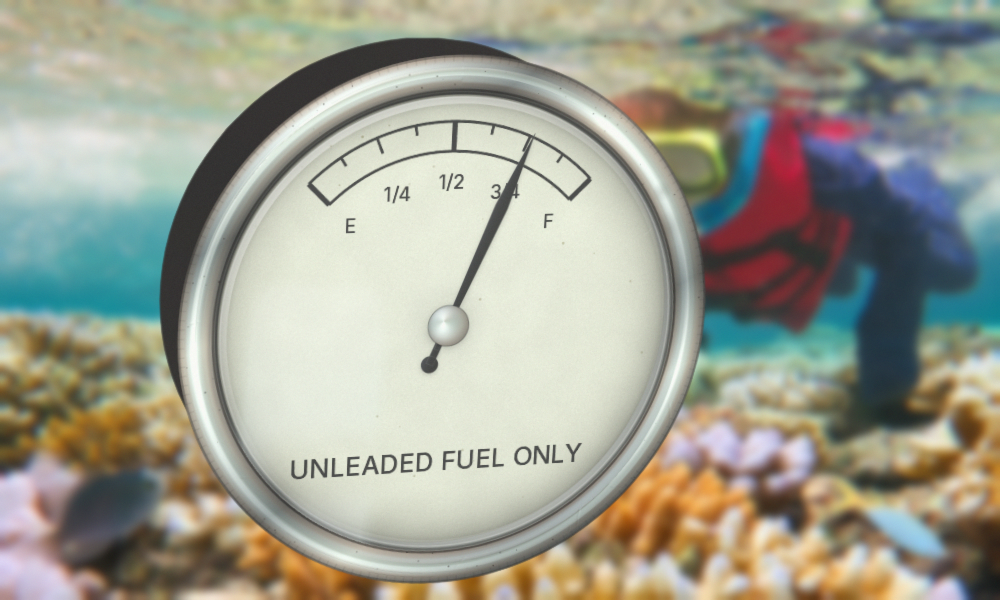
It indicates 0.75
